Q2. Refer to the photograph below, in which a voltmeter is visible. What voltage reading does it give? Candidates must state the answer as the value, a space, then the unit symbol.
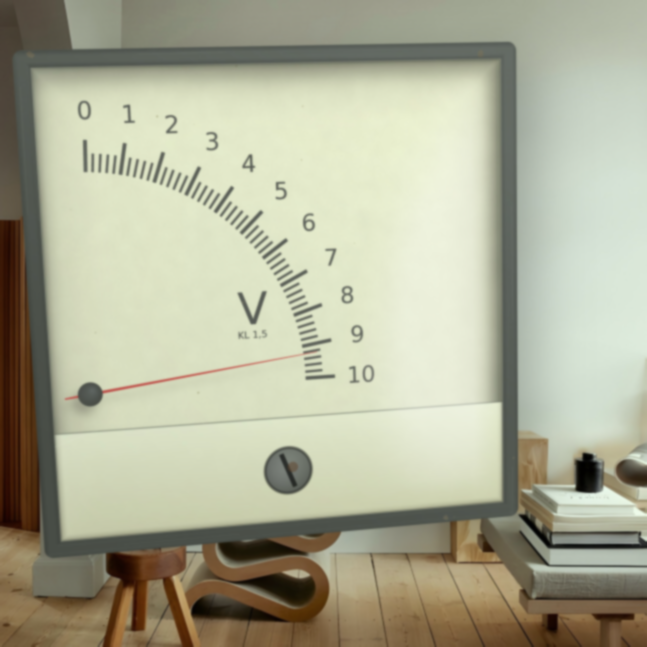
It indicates 9.2 V
